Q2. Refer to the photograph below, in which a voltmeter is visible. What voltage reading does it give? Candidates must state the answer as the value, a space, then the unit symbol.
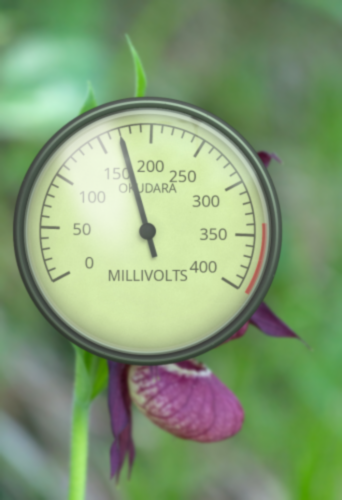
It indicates 170 mV
